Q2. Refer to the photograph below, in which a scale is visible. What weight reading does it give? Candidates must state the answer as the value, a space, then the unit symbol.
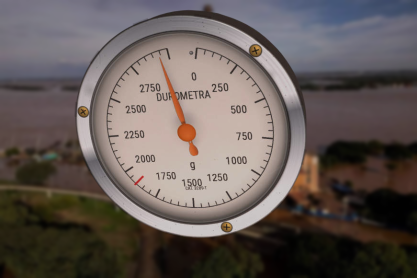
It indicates 2950 g
